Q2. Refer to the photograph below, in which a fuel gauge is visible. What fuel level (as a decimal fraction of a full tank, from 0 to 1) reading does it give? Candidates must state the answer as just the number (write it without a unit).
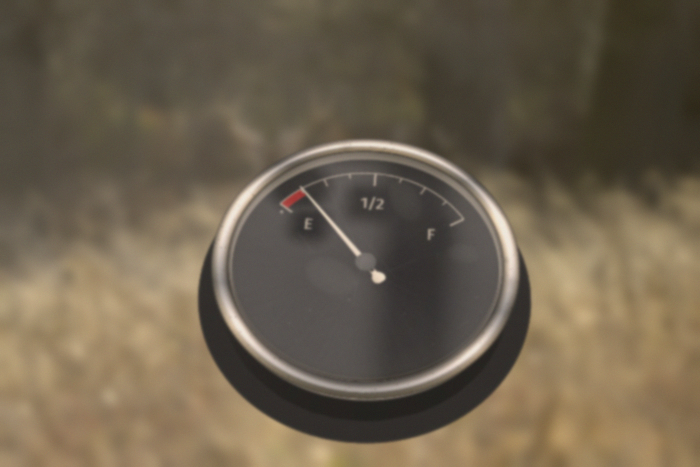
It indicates 0.125
